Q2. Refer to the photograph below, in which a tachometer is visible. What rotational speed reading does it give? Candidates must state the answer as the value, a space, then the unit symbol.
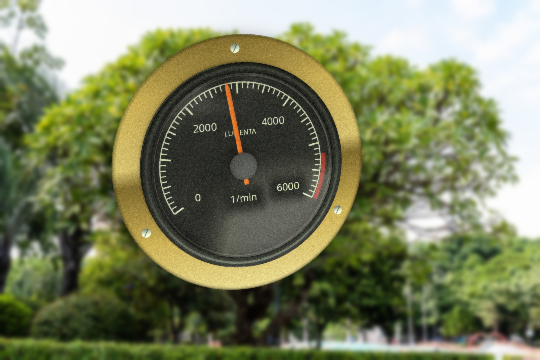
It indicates 2800 rpm
